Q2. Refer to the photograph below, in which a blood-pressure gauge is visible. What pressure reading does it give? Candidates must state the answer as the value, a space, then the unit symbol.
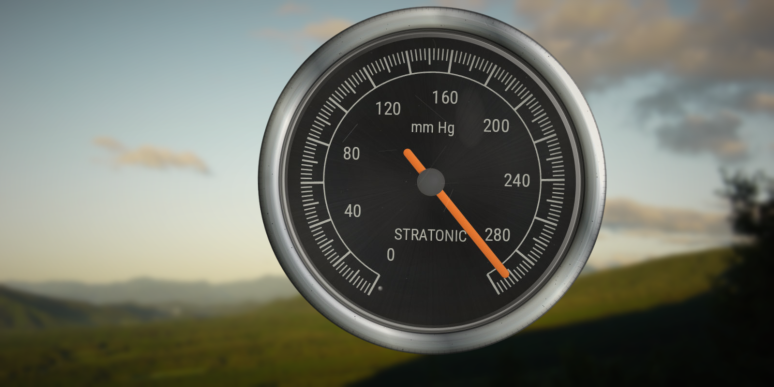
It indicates 292 mmHg
